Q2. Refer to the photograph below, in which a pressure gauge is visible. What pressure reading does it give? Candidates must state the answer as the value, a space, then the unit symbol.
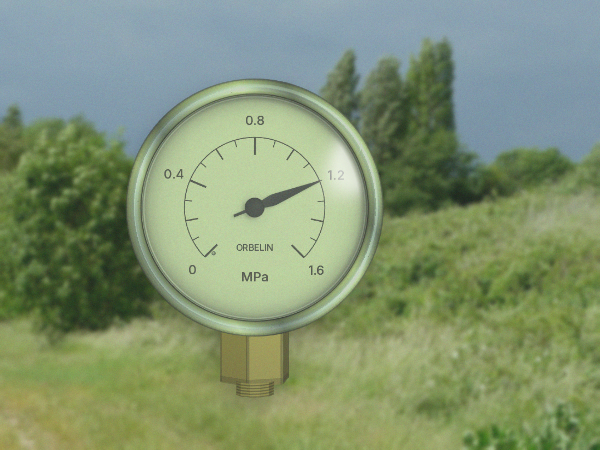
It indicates 1.2 MPa
